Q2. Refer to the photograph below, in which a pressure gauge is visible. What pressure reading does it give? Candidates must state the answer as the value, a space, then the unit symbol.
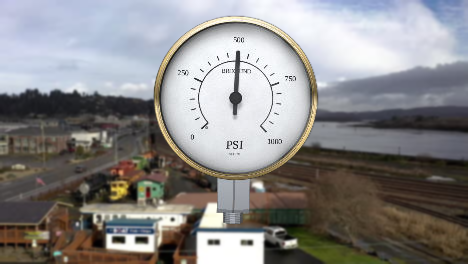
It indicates 500 psi
